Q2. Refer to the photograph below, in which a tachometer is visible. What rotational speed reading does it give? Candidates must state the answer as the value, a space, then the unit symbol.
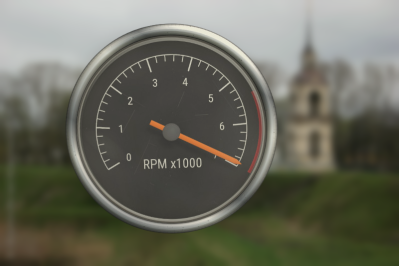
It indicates 6900 rpm
